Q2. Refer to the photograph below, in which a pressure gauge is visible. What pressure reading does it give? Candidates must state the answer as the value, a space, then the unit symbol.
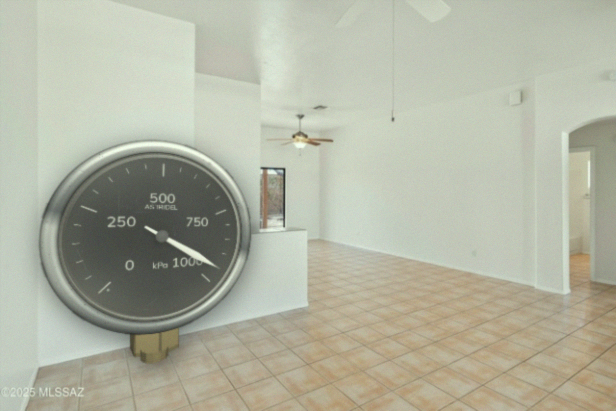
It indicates 950 kPa
